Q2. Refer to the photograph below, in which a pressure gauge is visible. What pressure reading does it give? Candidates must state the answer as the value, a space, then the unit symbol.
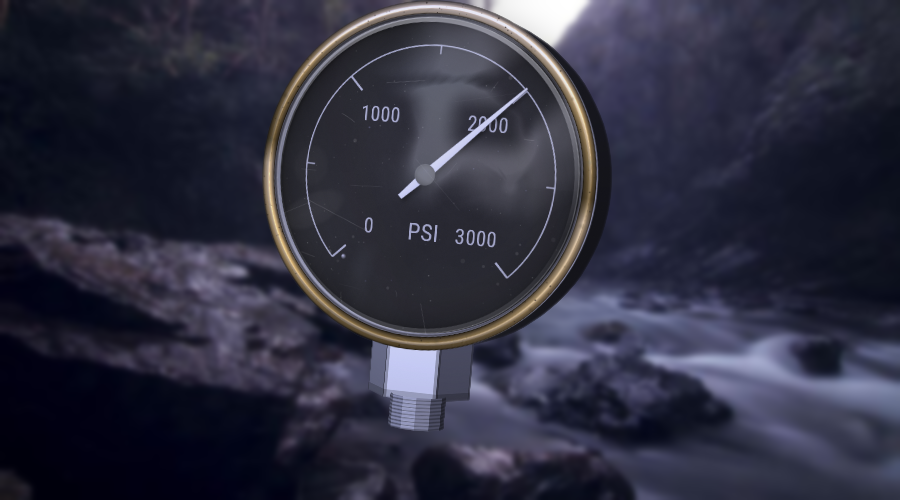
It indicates 2000 psi
